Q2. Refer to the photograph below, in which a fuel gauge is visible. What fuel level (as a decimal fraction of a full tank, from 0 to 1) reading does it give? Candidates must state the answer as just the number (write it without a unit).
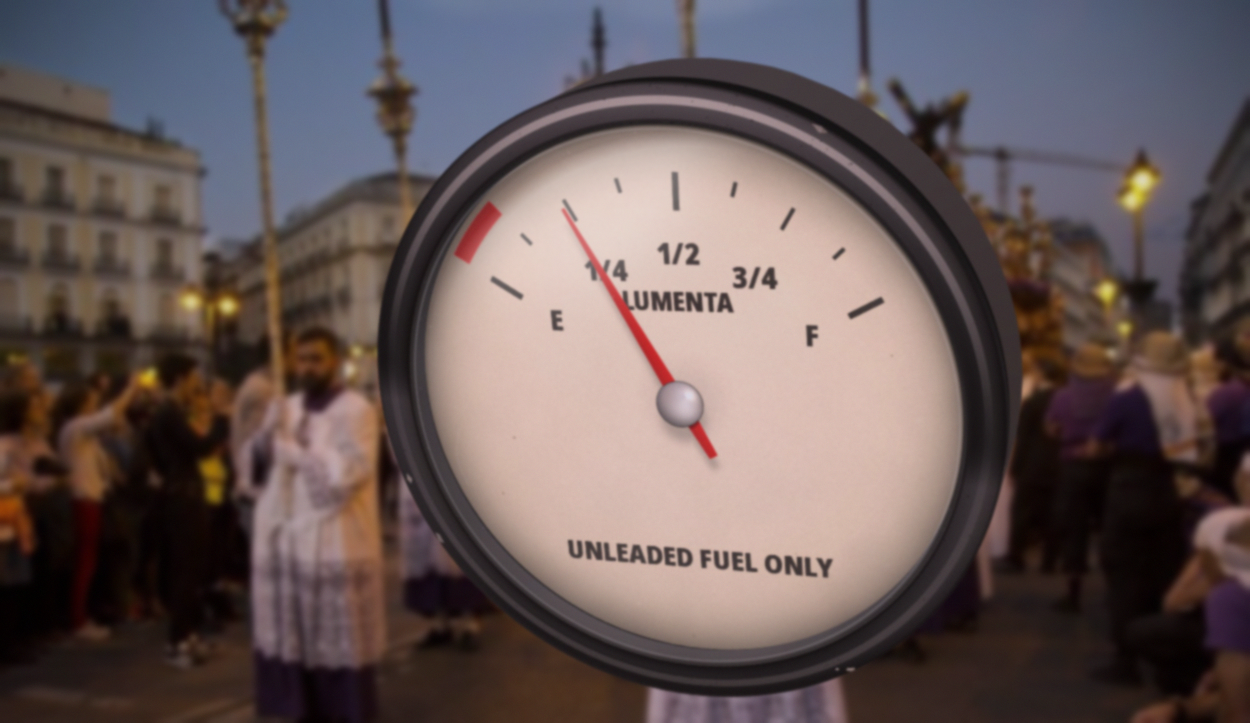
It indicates 0.25
